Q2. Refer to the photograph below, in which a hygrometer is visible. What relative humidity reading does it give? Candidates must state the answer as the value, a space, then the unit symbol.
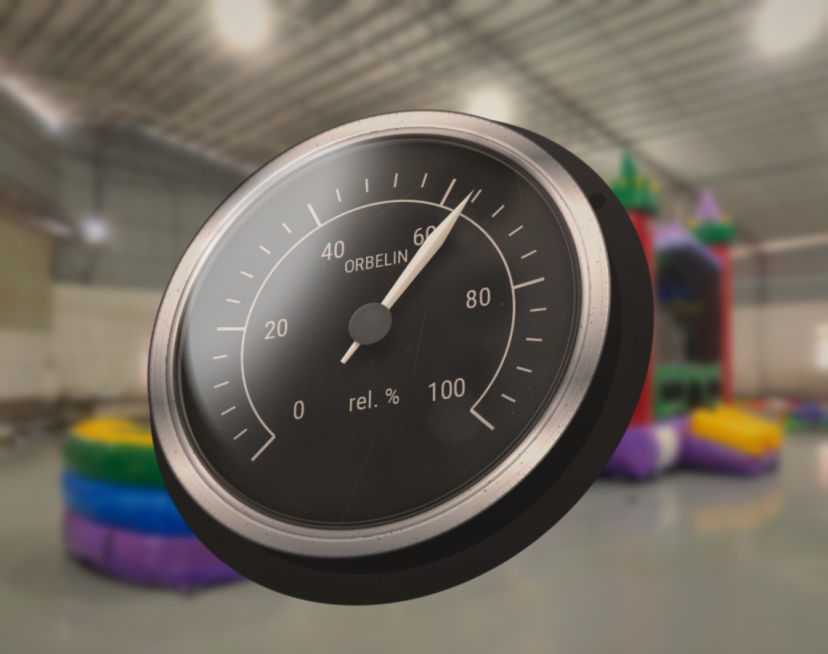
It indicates 64 %
